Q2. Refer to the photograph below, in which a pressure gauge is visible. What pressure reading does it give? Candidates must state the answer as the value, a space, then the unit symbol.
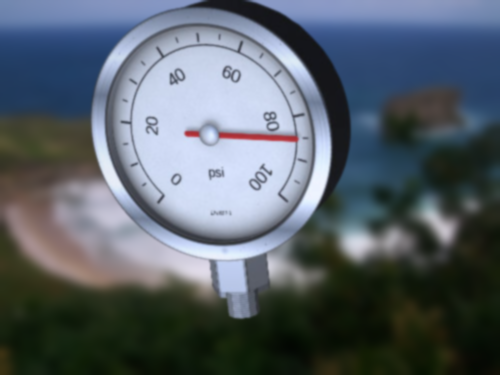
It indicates 85 psi
